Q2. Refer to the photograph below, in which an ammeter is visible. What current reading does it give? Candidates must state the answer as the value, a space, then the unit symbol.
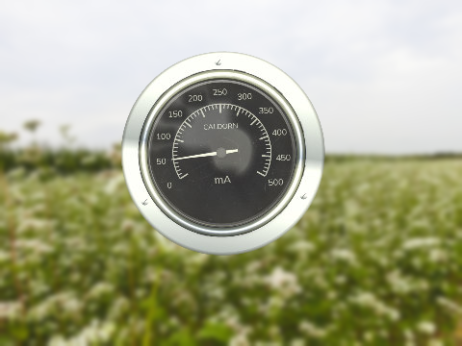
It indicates 50 mA
